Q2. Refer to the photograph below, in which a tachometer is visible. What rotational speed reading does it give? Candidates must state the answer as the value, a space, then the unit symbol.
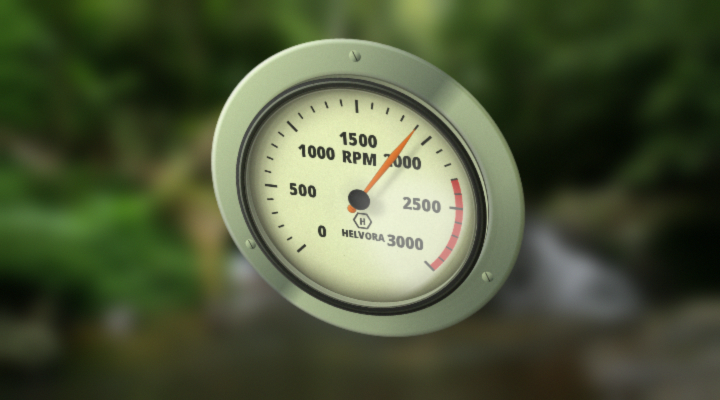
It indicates 1900 rpm
